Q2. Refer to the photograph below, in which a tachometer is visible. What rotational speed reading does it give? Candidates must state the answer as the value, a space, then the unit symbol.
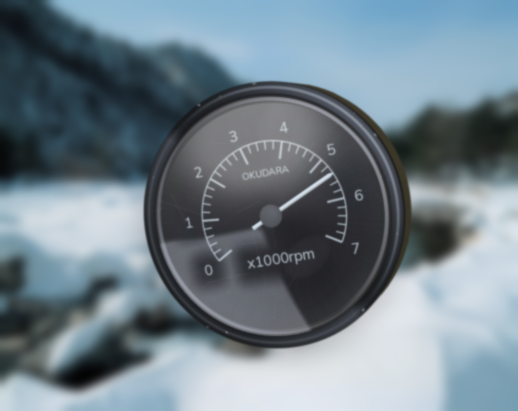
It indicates 5400 rpm
